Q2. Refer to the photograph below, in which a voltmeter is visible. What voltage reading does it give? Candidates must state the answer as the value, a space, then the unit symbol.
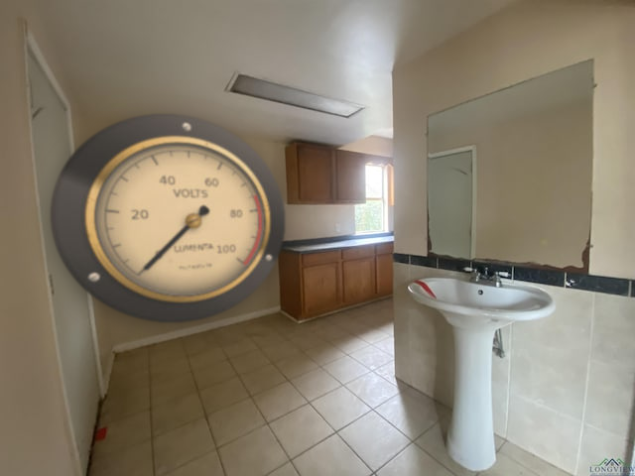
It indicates 0 V
